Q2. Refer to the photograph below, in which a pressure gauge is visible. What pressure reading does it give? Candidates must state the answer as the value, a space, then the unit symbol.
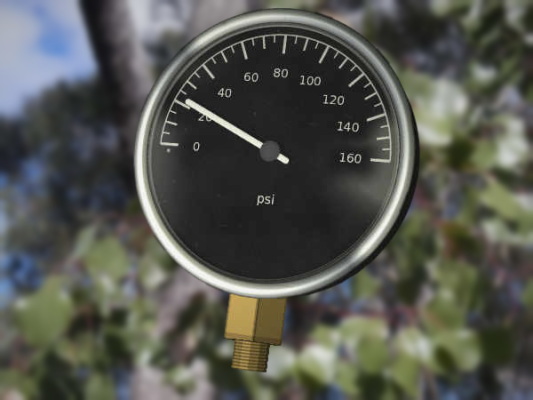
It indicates 22.5 psi
